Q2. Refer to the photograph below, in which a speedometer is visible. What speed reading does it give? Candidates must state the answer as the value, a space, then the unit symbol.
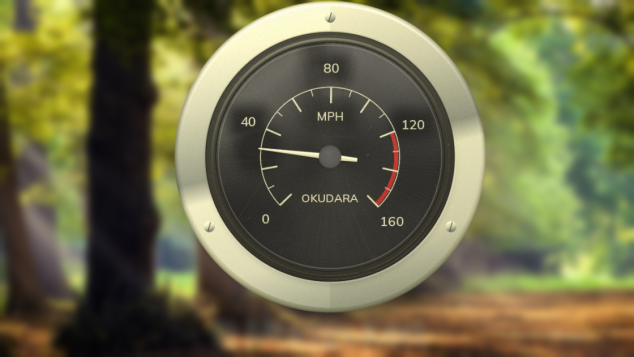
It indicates 30 mph
